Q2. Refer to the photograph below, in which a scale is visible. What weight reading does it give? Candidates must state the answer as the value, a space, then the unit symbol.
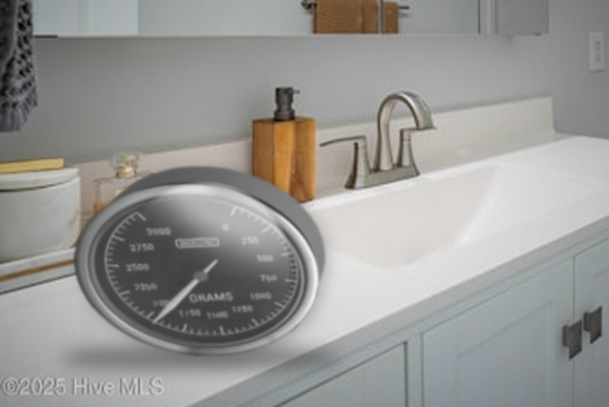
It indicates 1950 g
